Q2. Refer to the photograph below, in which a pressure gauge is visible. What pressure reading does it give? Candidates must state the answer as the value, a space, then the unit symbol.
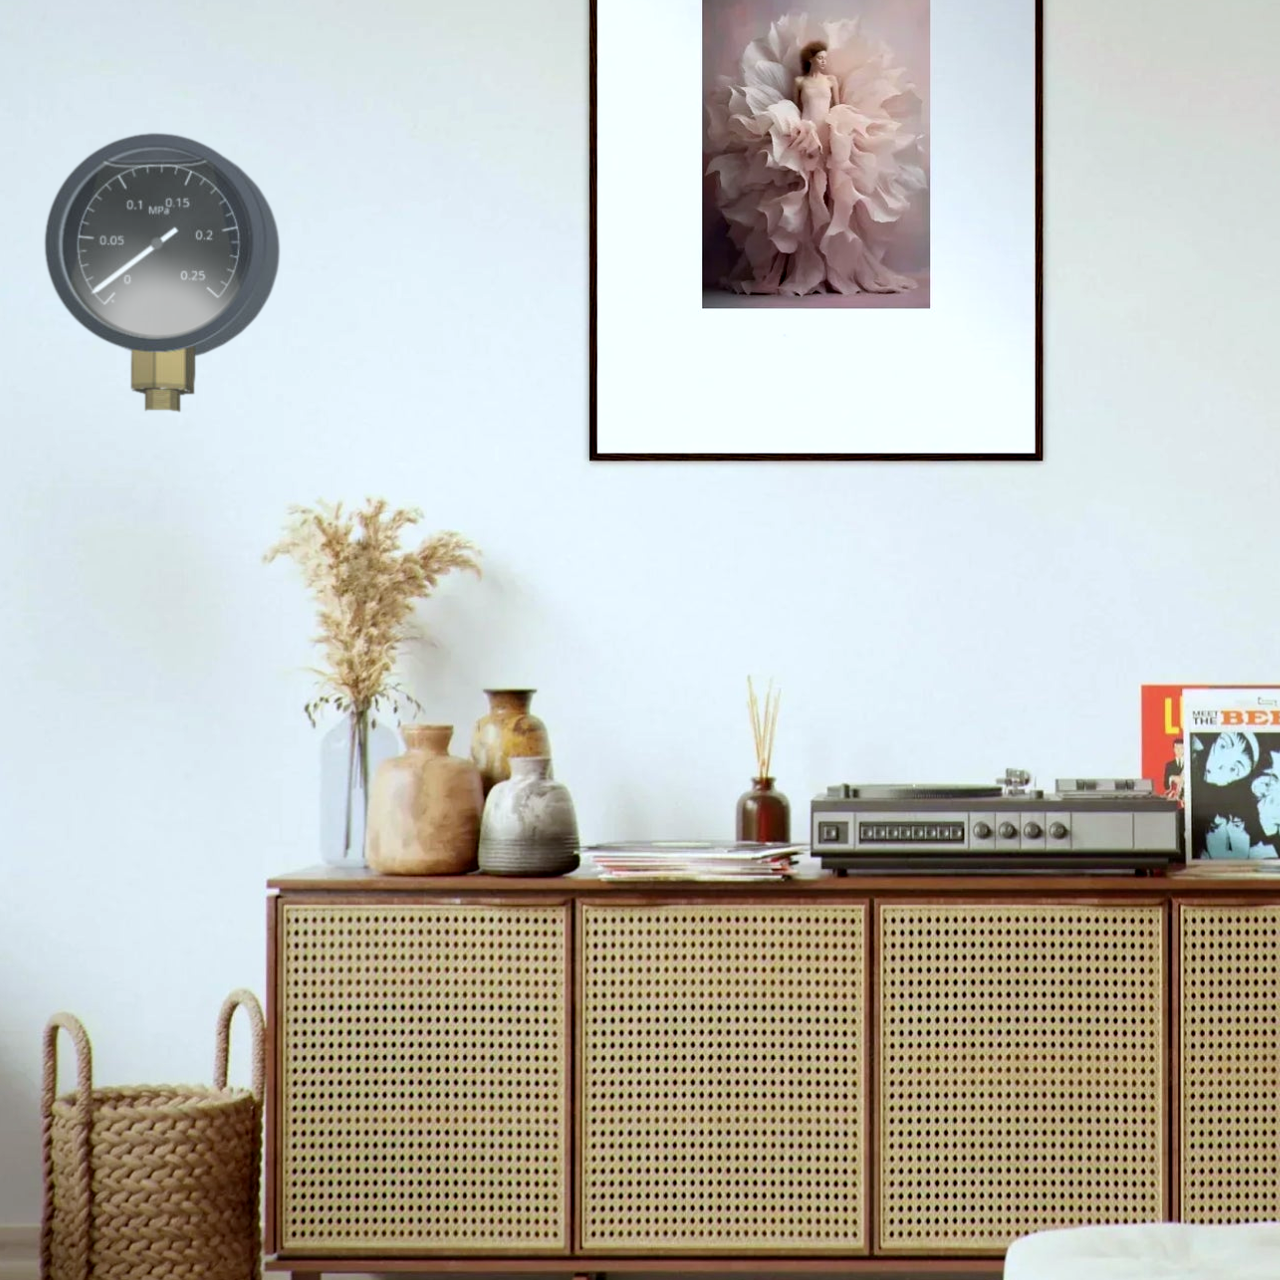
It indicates 0.01 MPa
